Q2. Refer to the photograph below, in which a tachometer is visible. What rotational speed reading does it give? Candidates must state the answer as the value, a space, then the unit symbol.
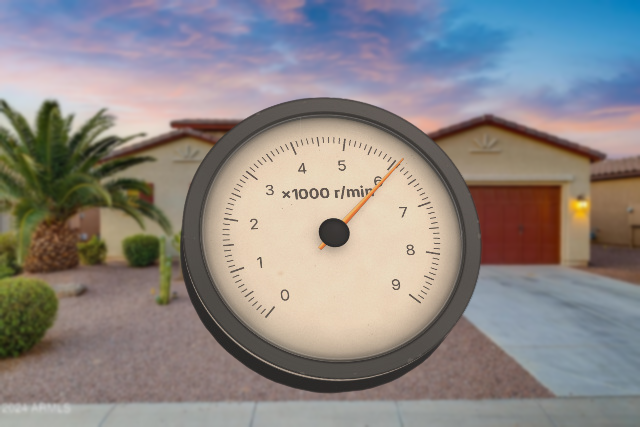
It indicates 6100 rpm
